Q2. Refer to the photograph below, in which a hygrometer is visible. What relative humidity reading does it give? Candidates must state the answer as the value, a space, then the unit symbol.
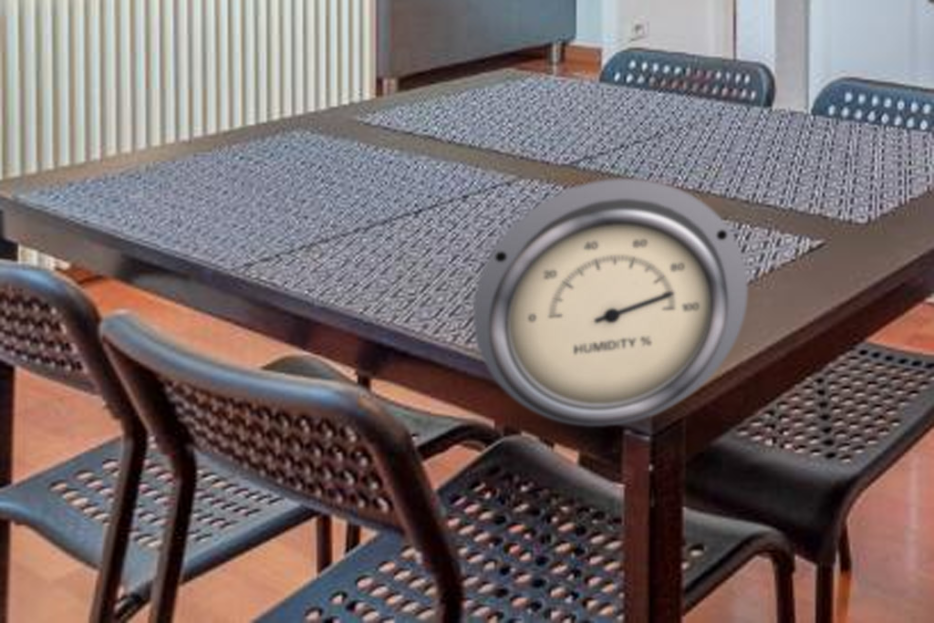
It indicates 90 %
